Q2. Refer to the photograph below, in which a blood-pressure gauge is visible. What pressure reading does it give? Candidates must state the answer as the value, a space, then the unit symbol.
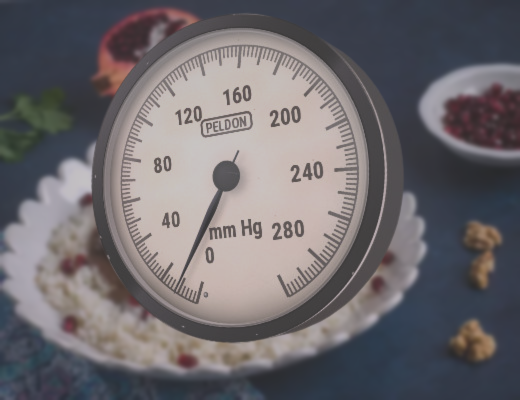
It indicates 10 mmHg
